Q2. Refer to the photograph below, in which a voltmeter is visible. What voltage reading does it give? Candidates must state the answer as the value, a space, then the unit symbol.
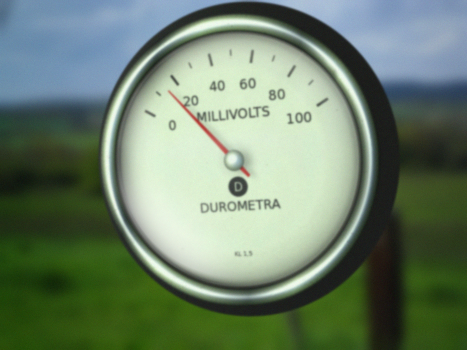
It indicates 15 mV
